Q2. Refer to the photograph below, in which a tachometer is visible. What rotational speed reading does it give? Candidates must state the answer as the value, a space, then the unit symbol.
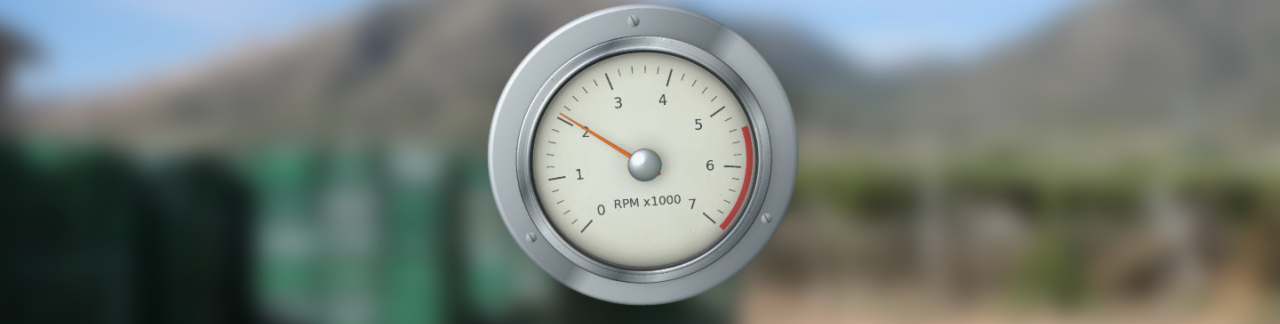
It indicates 2100 rpm
